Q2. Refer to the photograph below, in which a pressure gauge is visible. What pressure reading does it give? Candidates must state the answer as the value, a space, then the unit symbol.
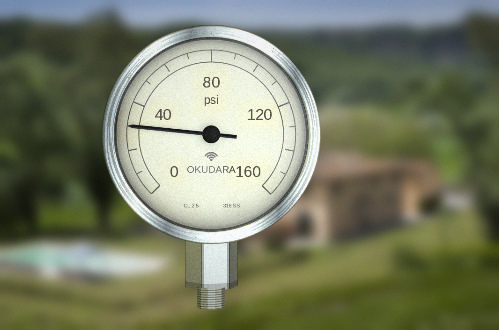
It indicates 30 psi
